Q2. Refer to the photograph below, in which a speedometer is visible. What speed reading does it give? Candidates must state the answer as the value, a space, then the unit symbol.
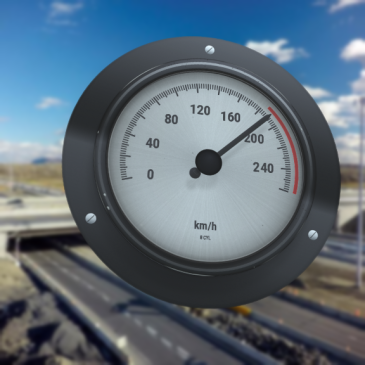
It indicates 190 km/h
